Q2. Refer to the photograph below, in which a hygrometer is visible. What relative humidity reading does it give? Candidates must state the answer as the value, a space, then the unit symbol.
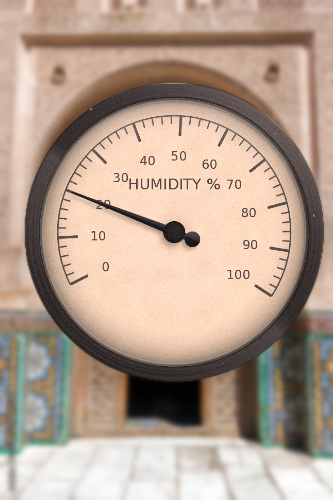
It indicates 20 %
